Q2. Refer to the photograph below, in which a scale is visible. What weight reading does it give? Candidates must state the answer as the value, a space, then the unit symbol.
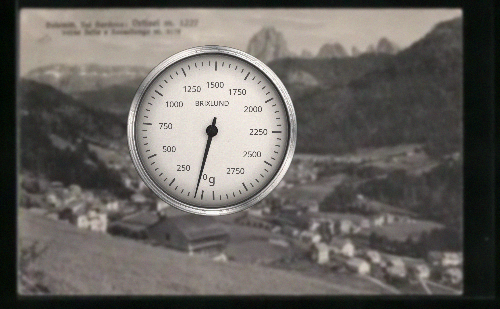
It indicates 50 g
